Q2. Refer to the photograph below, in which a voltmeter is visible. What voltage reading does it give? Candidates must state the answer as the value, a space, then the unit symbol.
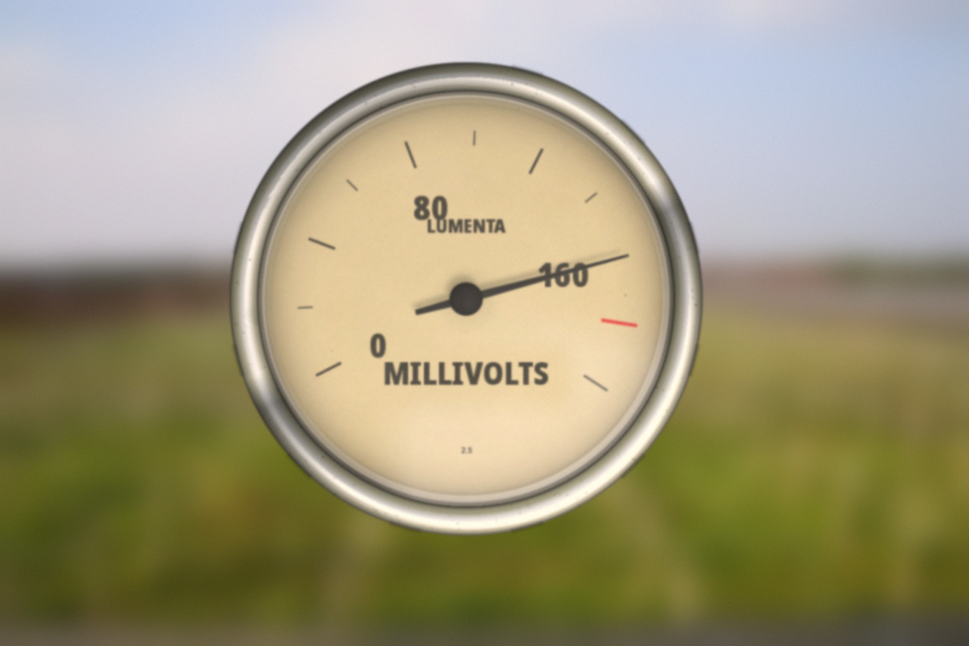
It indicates 160 mV
